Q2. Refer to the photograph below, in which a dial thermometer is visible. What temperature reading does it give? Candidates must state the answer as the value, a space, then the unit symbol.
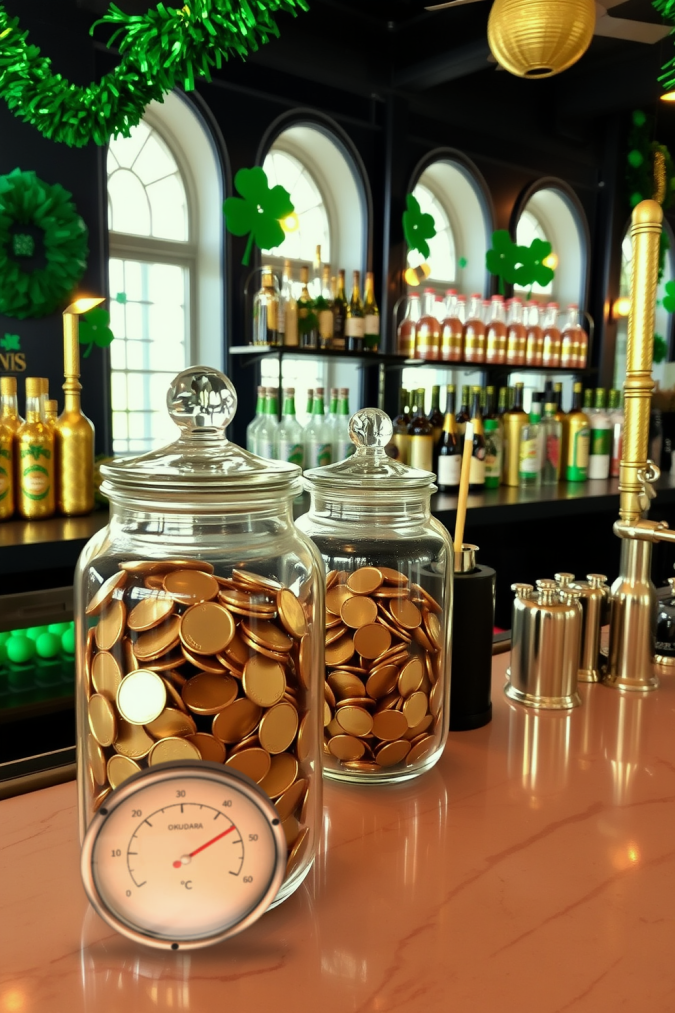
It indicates 45 °C
